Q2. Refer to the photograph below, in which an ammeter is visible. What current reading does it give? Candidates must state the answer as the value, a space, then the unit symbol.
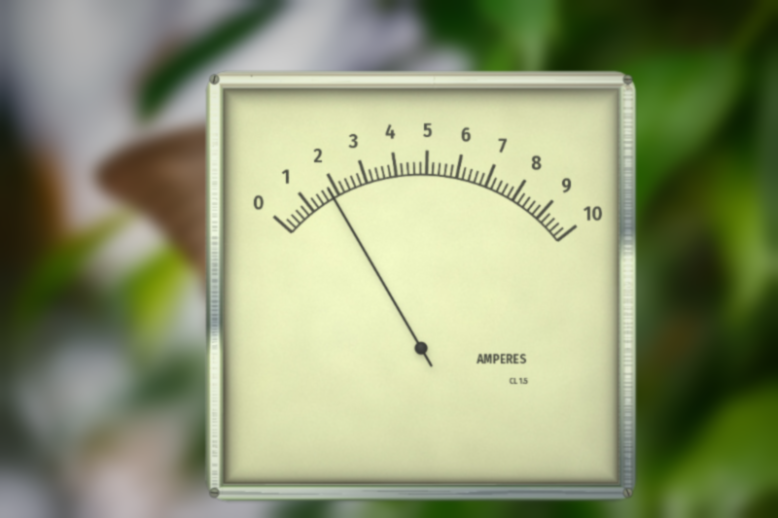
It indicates 1.8 A
